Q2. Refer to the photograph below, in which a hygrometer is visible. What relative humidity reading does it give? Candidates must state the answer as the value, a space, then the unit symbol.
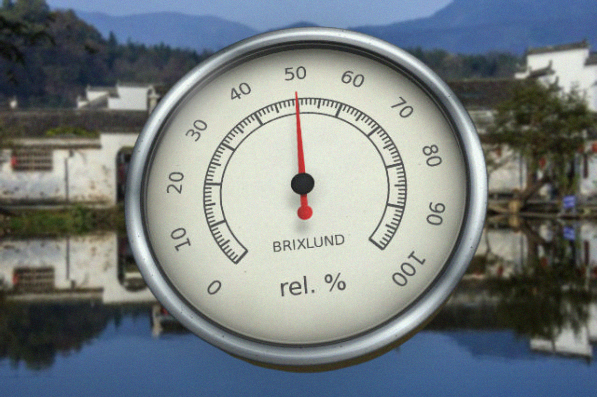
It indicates 50 %
